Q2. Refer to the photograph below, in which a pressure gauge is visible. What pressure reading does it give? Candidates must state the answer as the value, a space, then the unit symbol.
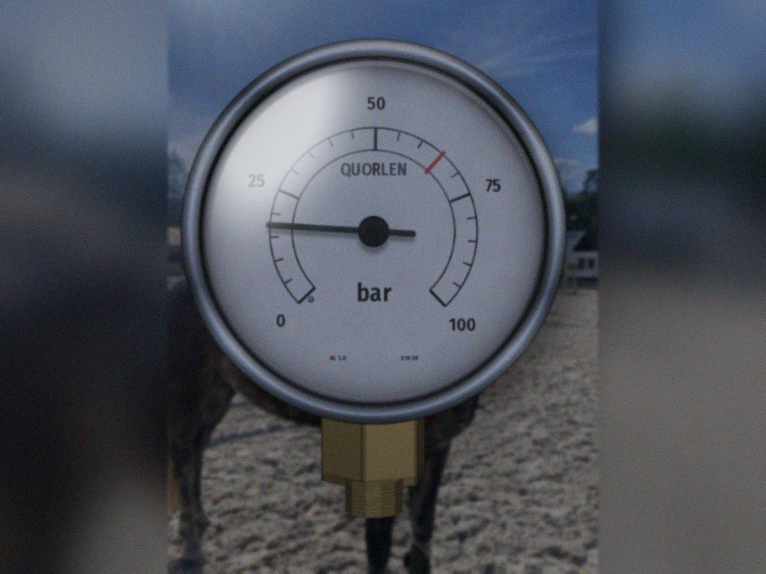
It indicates 17.5 bar
